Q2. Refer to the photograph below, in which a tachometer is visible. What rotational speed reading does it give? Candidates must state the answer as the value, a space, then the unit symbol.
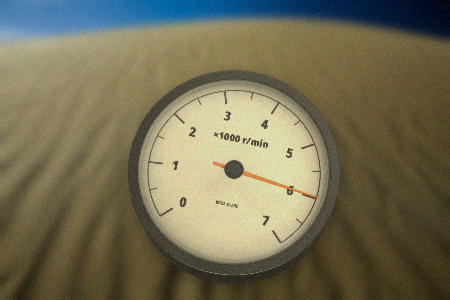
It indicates 6000 rpm
